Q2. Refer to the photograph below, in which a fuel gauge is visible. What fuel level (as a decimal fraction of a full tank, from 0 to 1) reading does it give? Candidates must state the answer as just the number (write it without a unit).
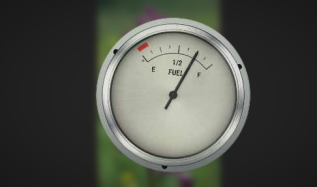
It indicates 0.75
